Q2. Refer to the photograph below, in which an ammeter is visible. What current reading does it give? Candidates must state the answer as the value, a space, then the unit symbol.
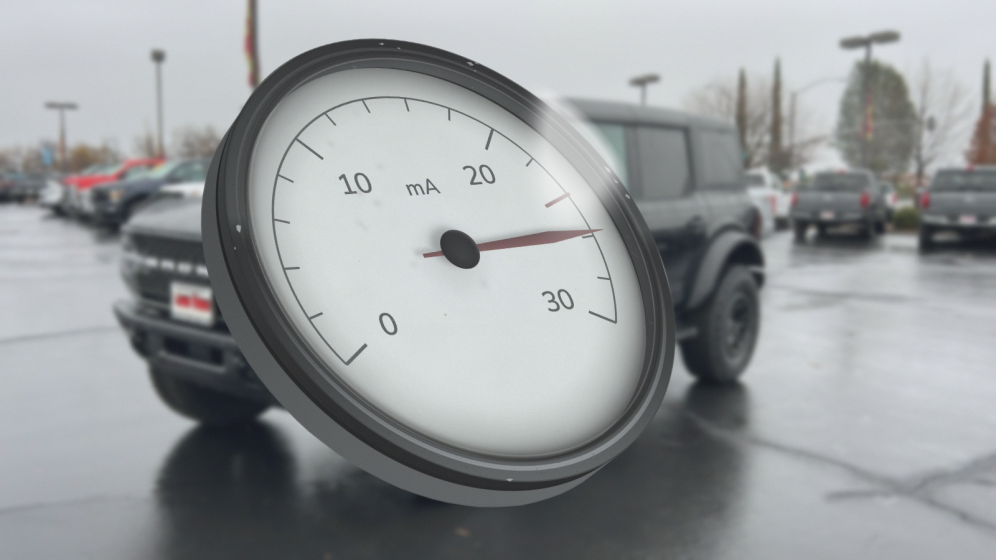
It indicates 26 mA
